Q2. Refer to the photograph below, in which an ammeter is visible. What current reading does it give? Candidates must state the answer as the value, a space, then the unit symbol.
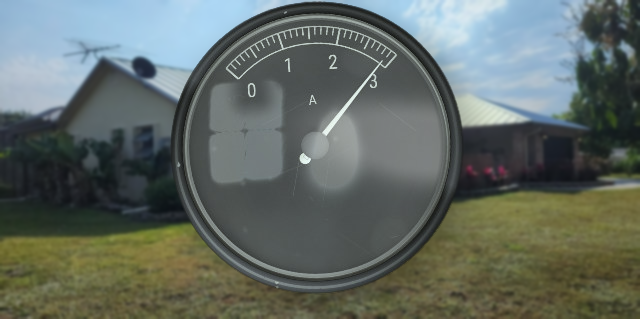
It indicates 2.9 A
